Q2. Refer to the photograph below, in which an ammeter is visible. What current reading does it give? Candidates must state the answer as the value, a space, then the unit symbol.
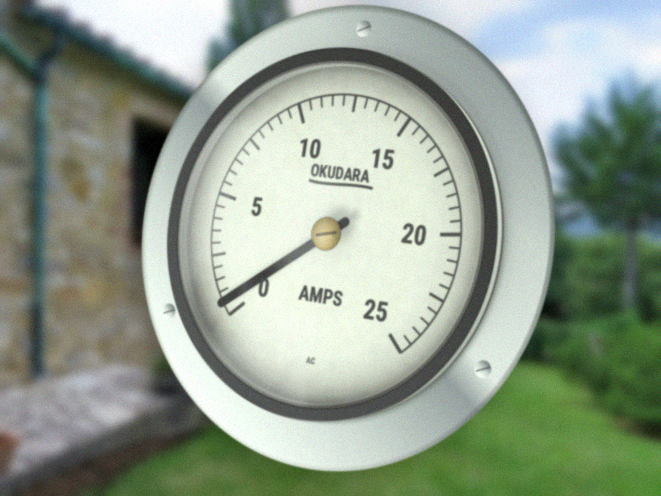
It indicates 0.5 A
